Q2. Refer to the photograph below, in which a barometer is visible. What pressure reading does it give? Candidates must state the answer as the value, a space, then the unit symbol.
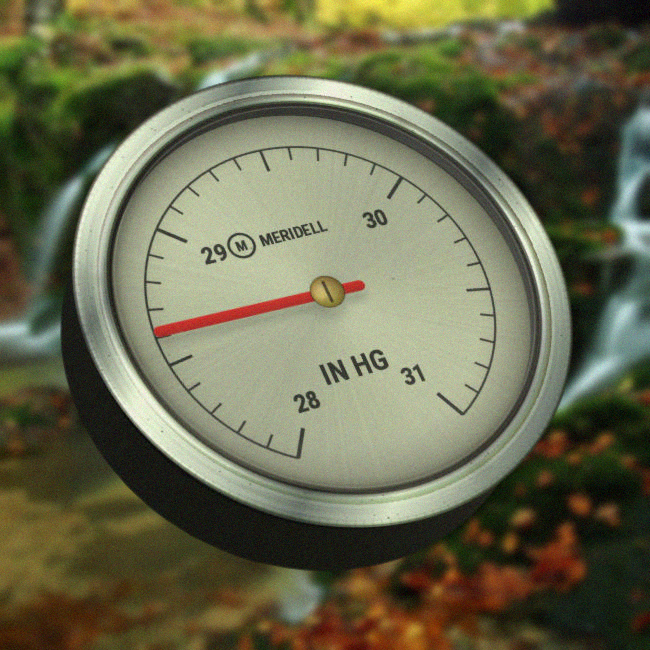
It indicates 28.6 inHg
